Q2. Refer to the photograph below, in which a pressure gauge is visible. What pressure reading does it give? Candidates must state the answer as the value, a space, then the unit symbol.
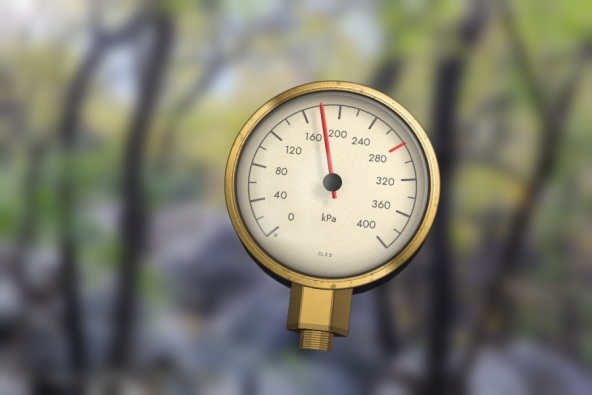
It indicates 180 kPa
